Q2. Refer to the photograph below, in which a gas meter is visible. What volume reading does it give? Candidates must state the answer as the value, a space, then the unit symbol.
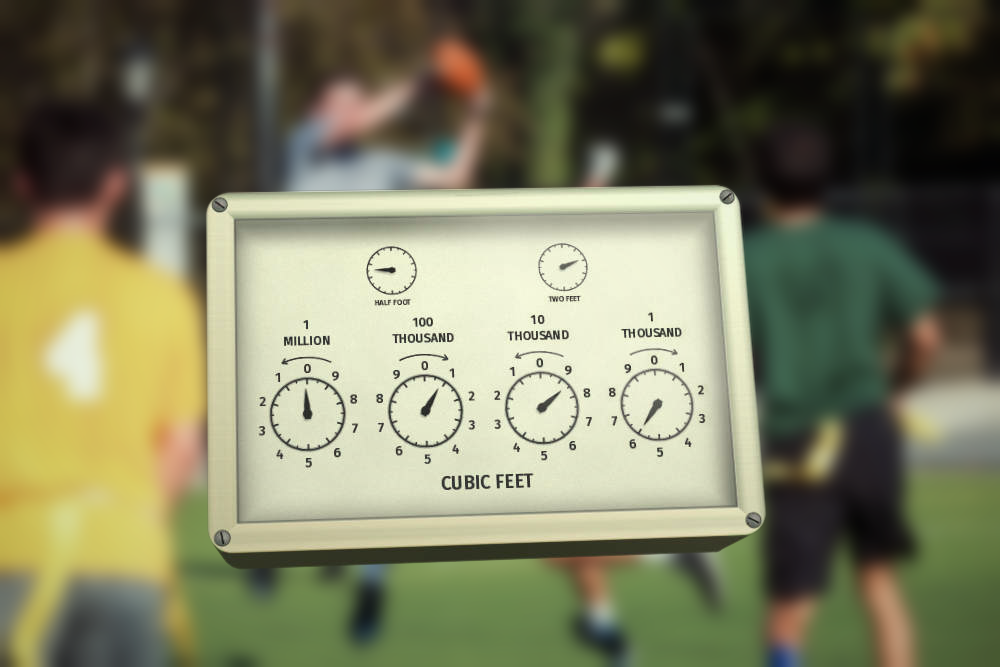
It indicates 8600 ft³
